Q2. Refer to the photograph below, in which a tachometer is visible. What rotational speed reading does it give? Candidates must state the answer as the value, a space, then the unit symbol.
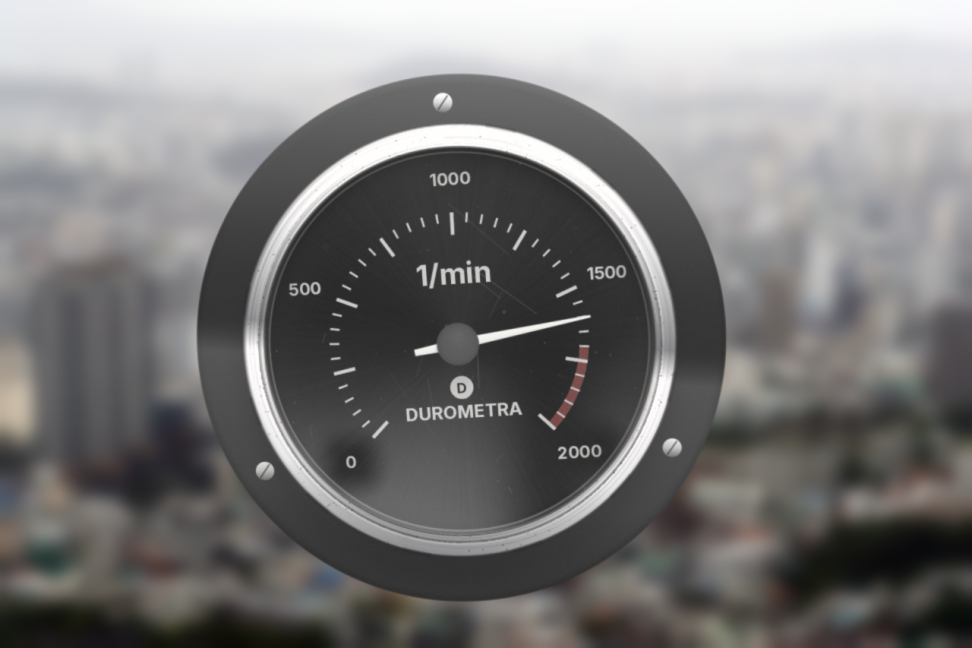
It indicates 1600 rpm
